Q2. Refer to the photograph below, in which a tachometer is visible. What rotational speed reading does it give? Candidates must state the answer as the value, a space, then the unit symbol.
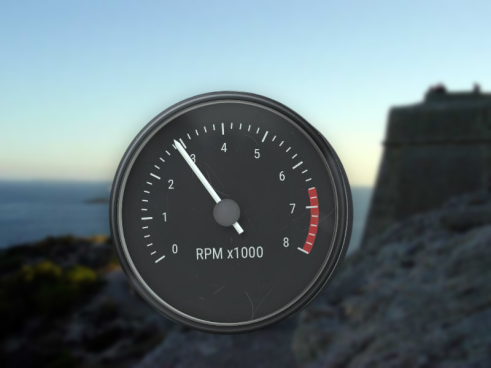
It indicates 2900 rpm
